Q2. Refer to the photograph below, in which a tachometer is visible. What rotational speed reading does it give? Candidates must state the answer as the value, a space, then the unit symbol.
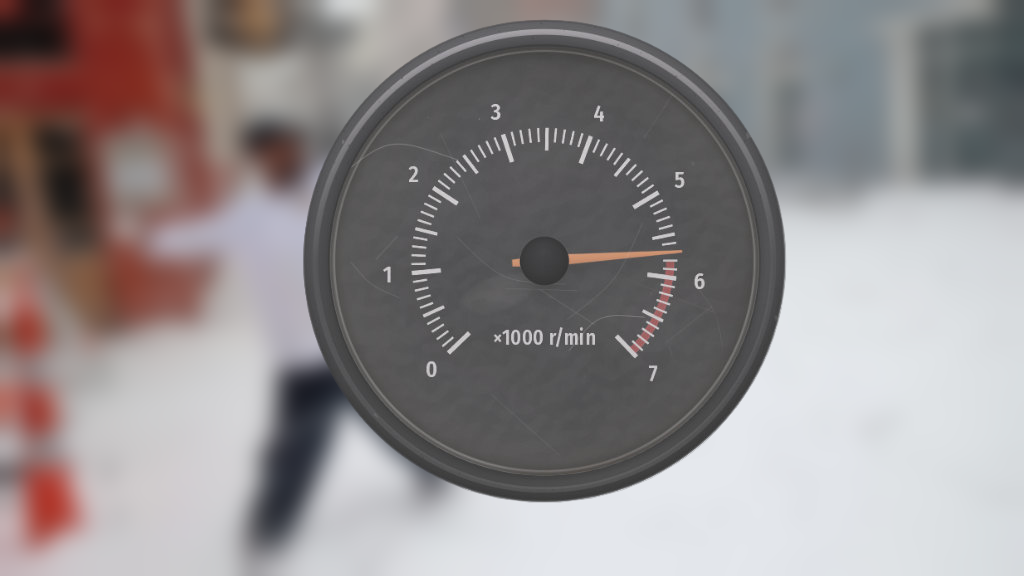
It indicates 5700 rpm
